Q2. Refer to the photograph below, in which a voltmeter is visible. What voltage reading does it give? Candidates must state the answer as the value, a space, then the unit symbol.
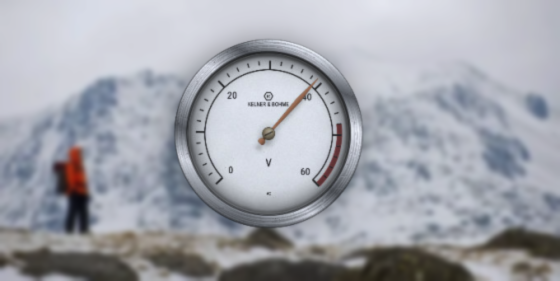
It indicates 39 V
